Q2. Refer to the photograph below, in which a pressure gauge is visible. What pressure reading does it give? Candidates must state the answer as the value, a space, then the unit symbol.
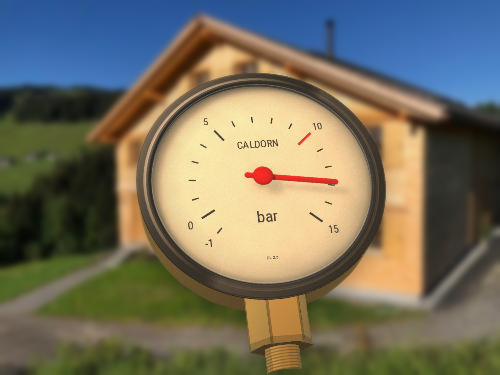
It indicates 13 bar
